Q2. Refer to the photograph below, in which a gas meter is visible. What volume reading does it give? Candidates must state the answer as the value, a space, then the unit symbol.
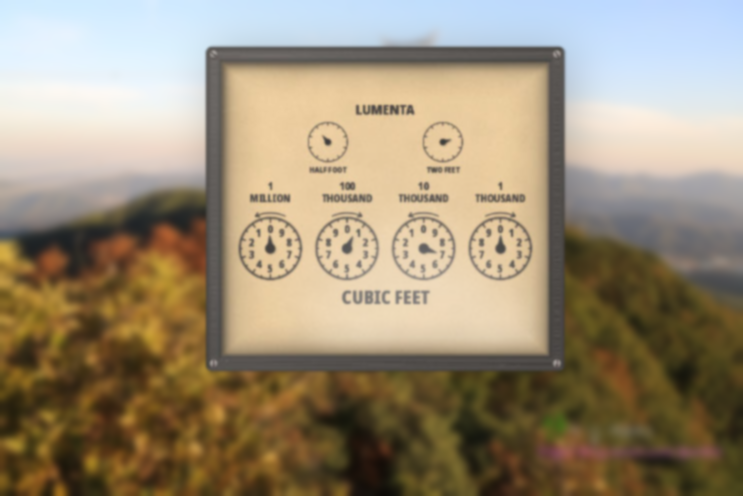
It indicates 7000 ft³
